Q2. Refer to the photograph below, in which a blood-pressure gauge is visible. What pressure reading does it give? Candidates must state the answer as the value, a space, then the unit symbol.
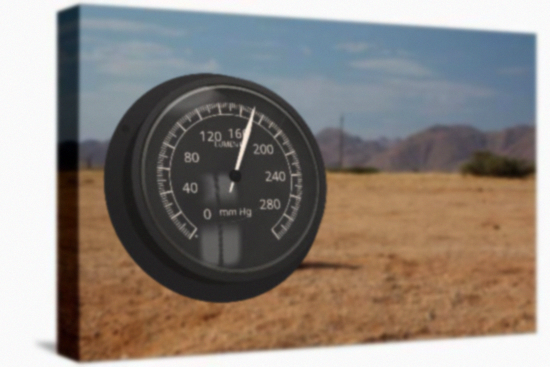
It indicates 170 mmHg
